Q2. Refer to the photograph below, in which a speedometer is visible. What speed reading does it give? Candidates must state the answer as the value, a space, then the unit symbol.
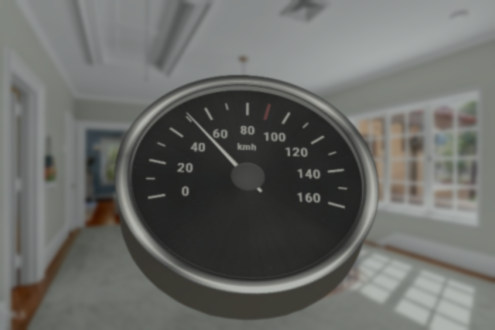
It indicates 50 km/h
